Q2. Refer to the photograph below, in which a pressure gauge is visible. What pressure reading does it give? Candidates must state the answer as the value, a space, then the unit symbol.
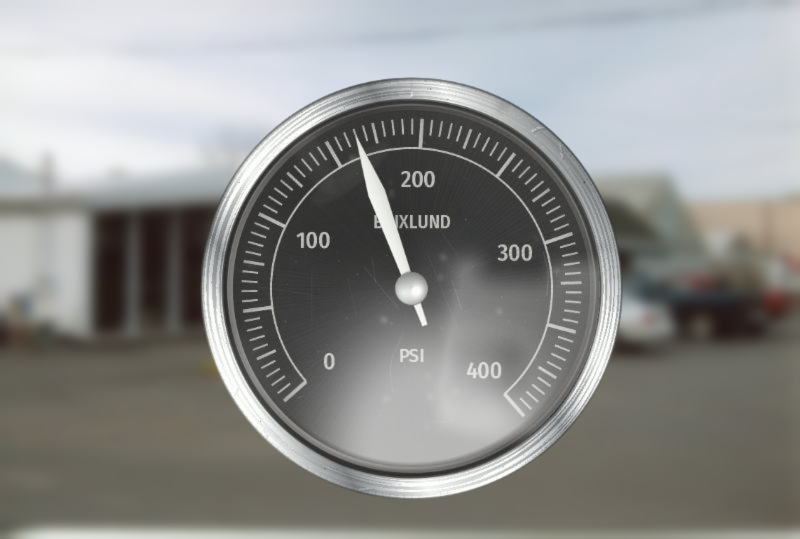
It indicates 165 psi
